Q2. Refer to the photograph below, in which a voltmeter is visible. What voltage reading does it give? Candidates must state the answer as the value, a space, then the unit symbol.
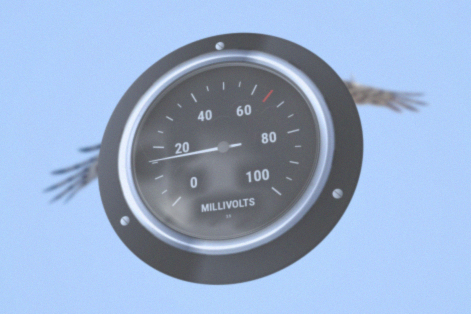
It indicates 15 mV
